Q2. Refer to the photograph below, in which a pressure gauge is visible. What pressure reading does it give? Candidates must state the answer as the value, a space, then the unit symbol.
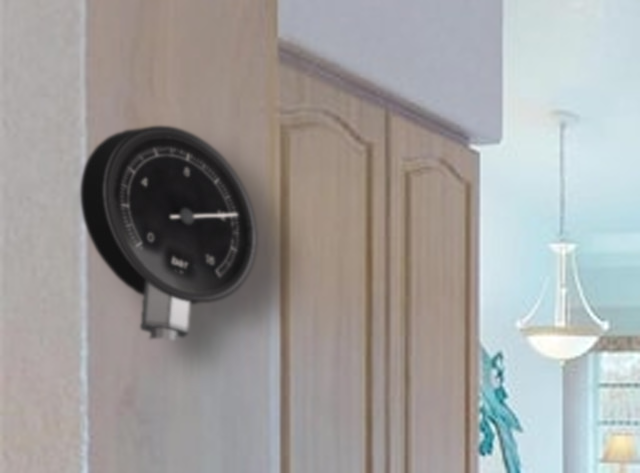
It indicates 12 bar
